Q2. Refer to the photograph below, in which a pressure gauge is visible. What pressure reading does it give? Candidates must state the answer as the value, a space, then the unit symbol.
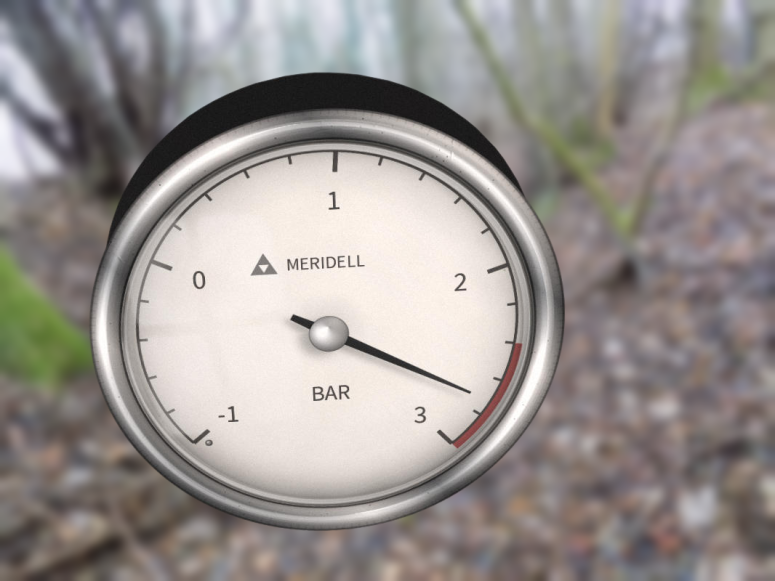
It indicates 2.7 bar
